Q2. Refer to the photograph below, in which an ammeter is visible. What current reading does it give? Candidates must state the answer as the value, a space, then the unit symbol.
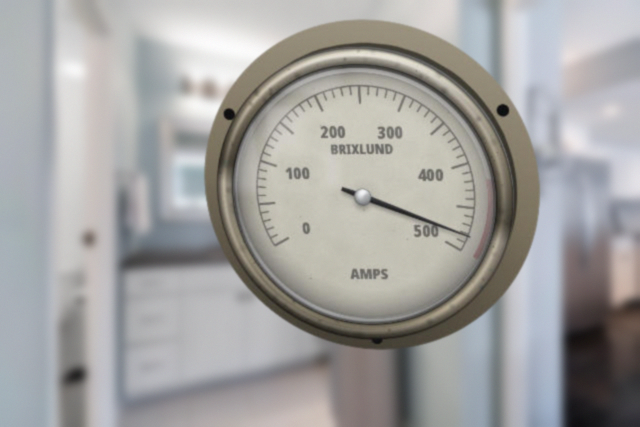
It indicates 480 A
